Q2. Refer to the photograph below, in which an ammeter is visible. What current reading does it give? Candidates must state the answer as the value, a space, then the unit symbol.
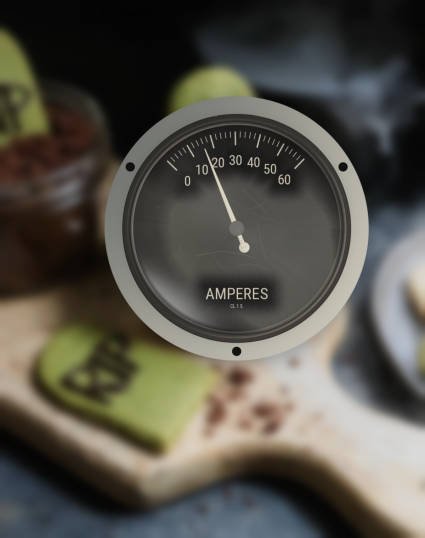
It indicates 16 A
